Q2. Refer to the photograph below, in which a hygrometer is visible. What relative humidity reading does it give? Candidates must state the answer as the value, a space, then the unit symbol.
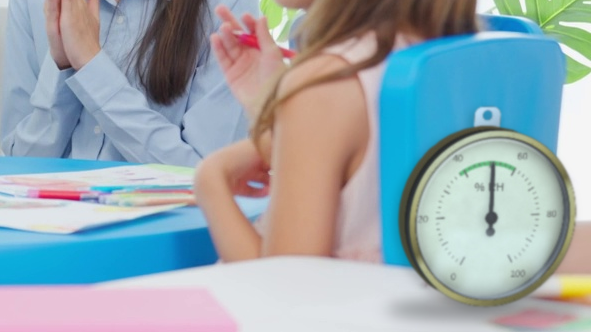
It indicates 50 %
